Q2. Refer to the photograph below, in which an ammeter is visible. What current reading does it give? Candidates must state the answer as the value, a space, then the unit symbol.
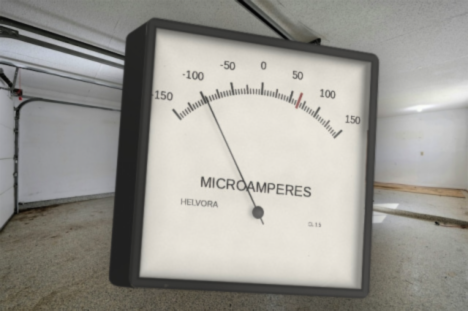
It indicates -100 µA
